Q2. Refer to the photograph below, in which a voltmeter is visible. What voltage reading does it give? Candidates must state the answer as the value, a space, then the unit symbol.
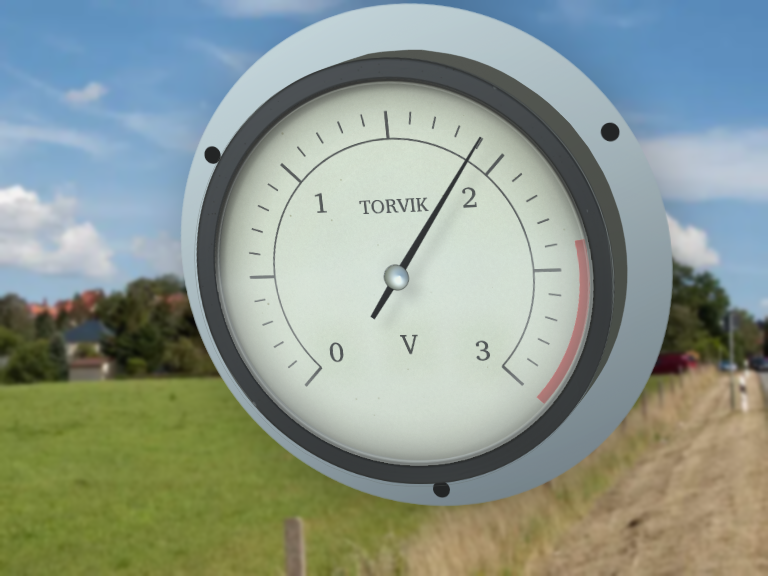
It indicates 1.9 V
